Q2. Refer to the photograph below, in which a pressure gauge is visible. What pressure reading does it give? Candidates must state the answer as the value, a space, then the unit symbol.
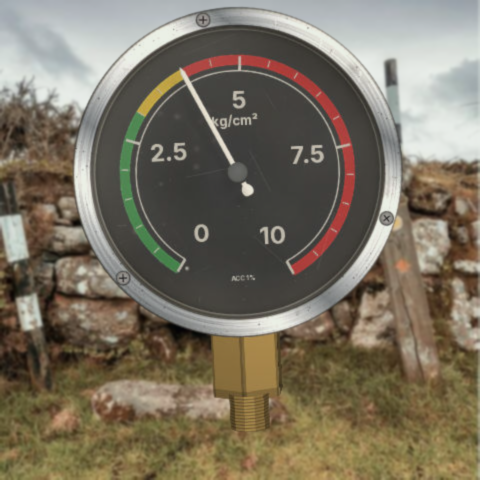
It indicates 4 kg/cm²
